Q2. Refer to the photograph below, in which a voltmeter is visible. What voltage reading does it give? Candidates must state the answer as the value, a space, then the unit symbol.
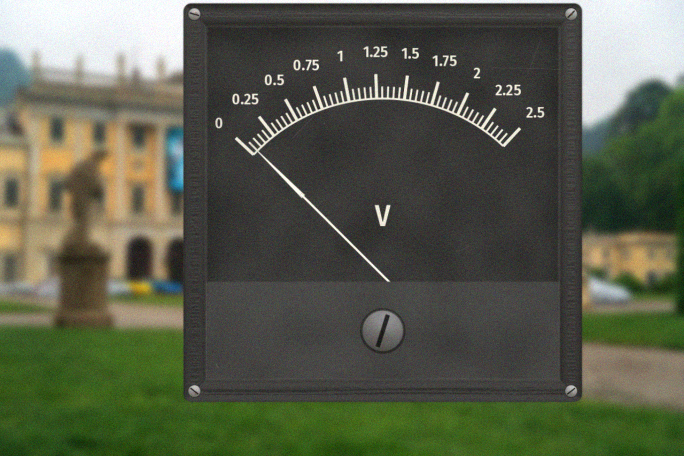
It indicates 0.05 V
